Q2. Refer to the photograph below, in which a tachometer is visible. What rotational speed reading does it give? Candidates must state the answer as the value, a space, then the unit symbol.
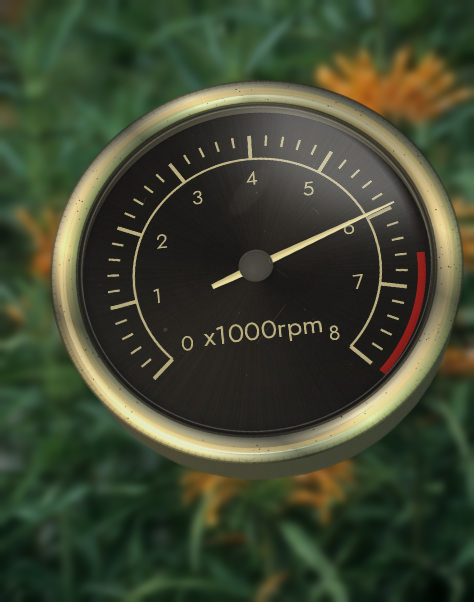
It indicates 6000 rpm
